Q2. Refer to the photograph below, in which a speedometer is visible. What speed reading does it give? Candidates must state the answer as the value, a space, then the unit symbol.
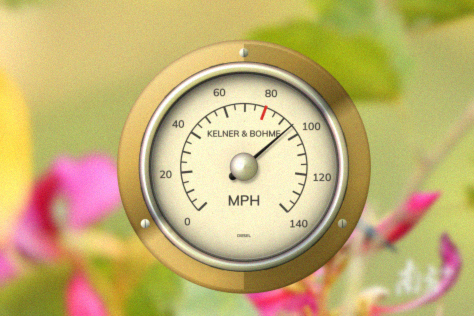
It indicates 95 mph
